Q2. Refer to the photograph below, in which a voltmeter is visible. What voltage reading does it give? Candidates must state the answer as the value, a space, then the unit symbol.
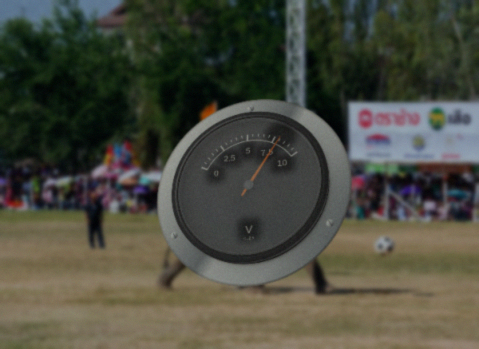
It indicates 8 V
